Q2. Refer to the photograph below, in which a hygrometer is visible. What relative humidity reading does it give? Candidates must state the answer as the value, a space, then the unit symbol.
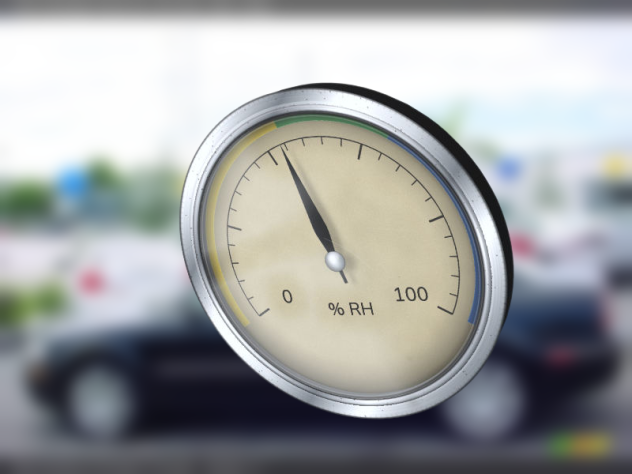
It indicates 44 %
